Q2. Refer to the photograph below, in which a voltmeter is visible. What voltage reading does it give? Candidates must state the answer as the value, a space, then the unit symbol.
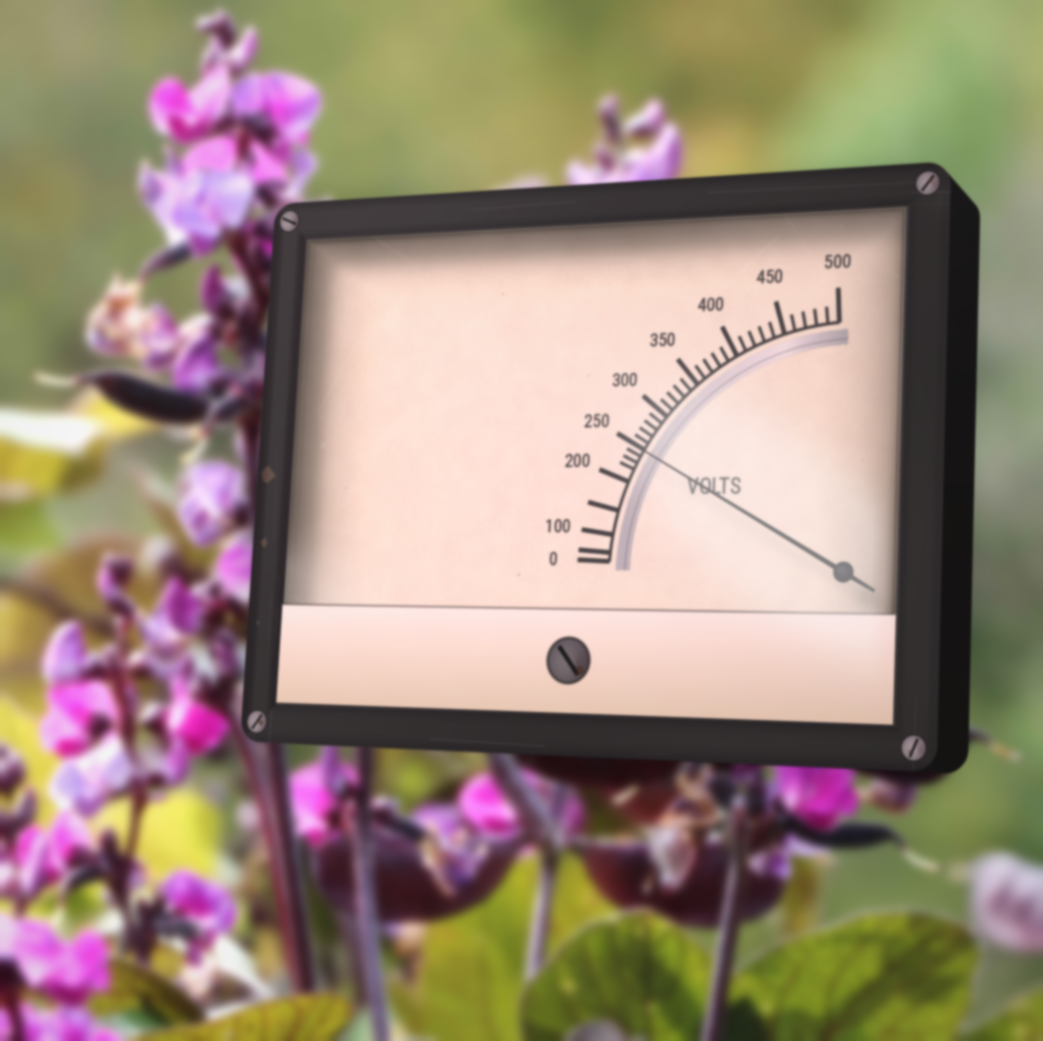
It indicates 250 V
